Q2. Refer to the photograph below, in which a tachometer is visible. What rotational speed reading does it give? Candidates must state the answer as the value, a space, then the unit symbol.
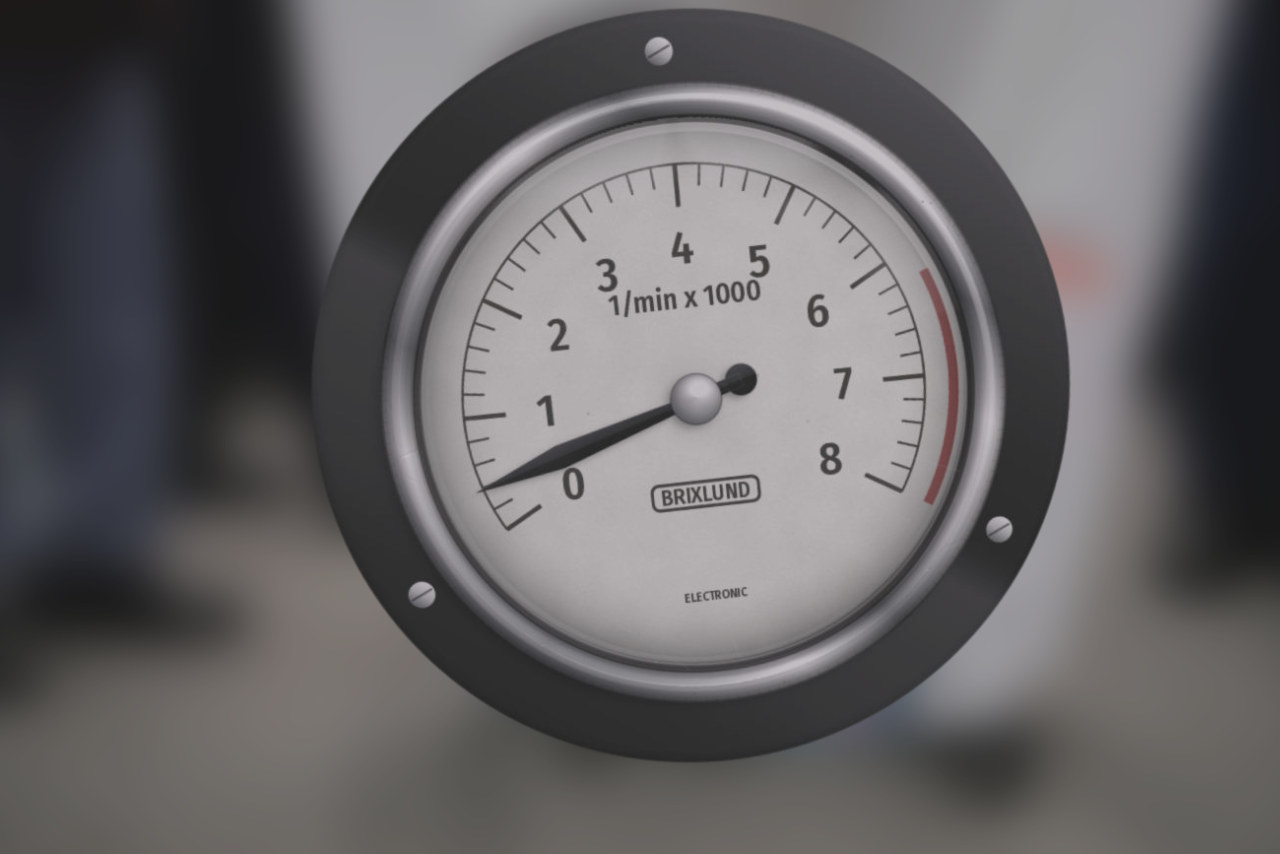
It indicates 400 rpm
